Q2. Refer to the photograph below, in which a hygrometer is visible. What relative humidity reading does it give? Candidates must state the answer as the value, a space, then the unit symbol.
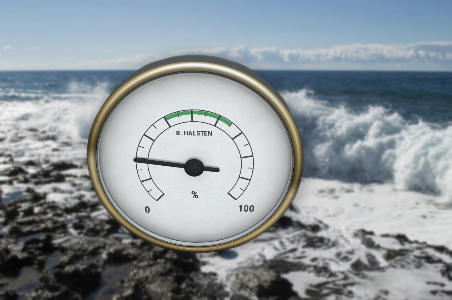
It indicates 20 %
